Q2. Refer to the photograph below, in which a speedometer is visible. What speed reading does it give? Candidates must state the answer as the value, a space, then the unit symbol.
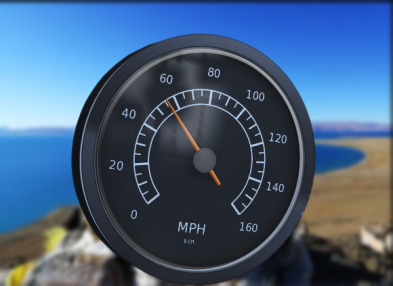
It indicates 55 mph
